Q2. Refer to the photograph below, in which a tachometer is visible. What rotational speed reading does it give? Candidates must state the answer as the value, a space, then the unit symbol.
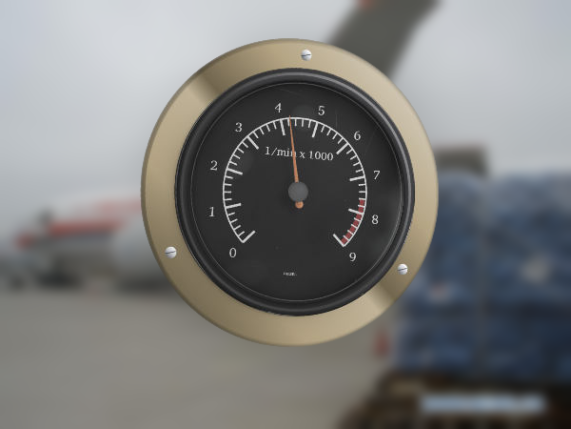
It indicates 4200 rpm
